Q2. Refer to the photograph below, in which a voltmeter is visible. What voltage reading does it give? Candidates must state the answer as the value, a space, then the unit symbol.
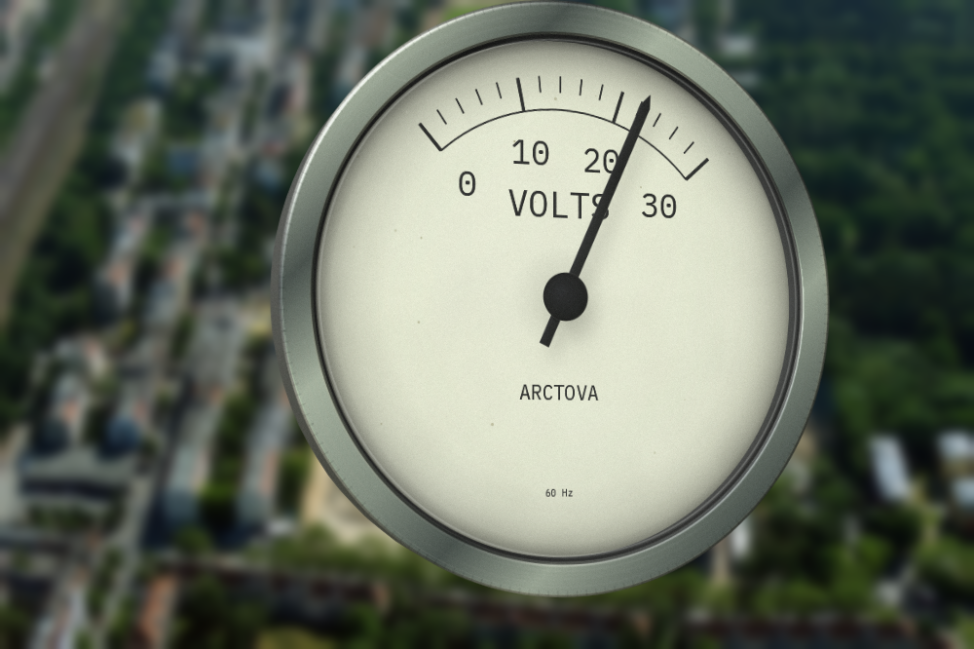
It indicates 22 V
